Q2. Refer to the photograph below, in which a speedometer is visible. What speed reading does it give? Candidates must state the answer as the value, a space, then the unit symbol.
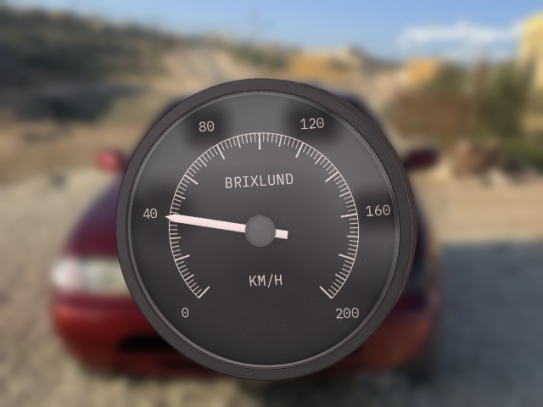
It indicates 40 km/h
